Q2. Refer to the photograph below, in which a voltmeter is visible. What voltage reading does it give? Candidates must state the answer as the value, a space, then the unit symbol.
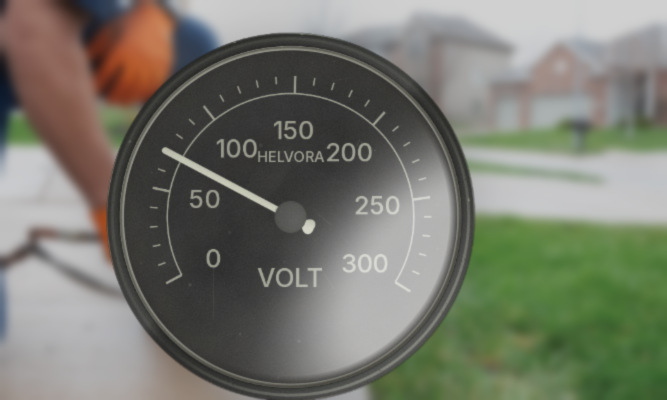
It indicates 70 V
